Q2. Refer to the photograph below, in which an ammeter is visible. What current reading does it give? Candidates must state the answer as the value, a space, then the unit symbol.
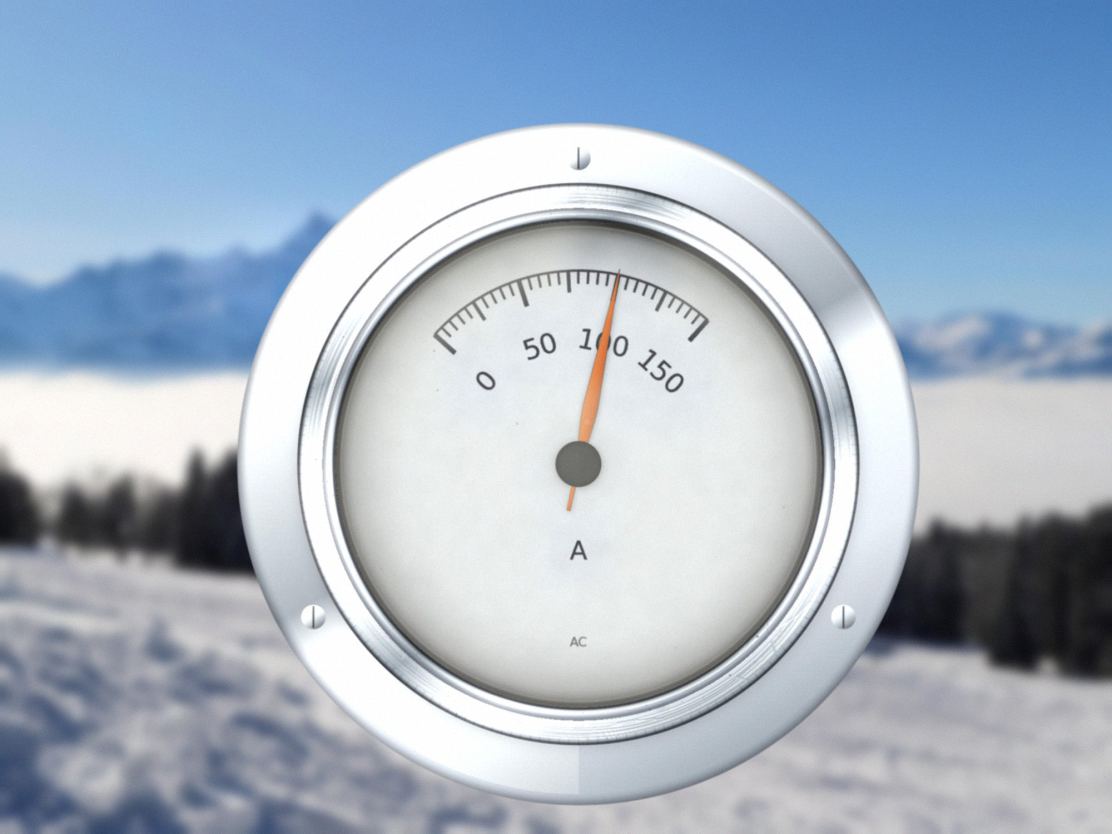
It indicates 100 A
